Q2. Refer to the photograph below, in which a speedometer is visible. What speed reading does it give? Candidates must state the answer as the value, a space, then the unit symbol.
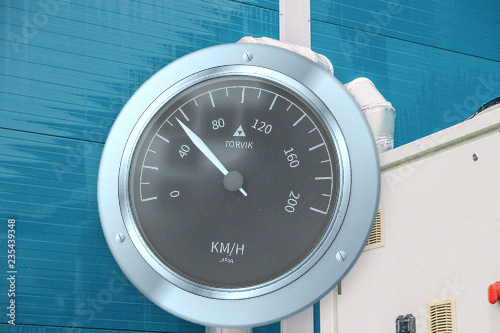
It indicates 55 km/h
